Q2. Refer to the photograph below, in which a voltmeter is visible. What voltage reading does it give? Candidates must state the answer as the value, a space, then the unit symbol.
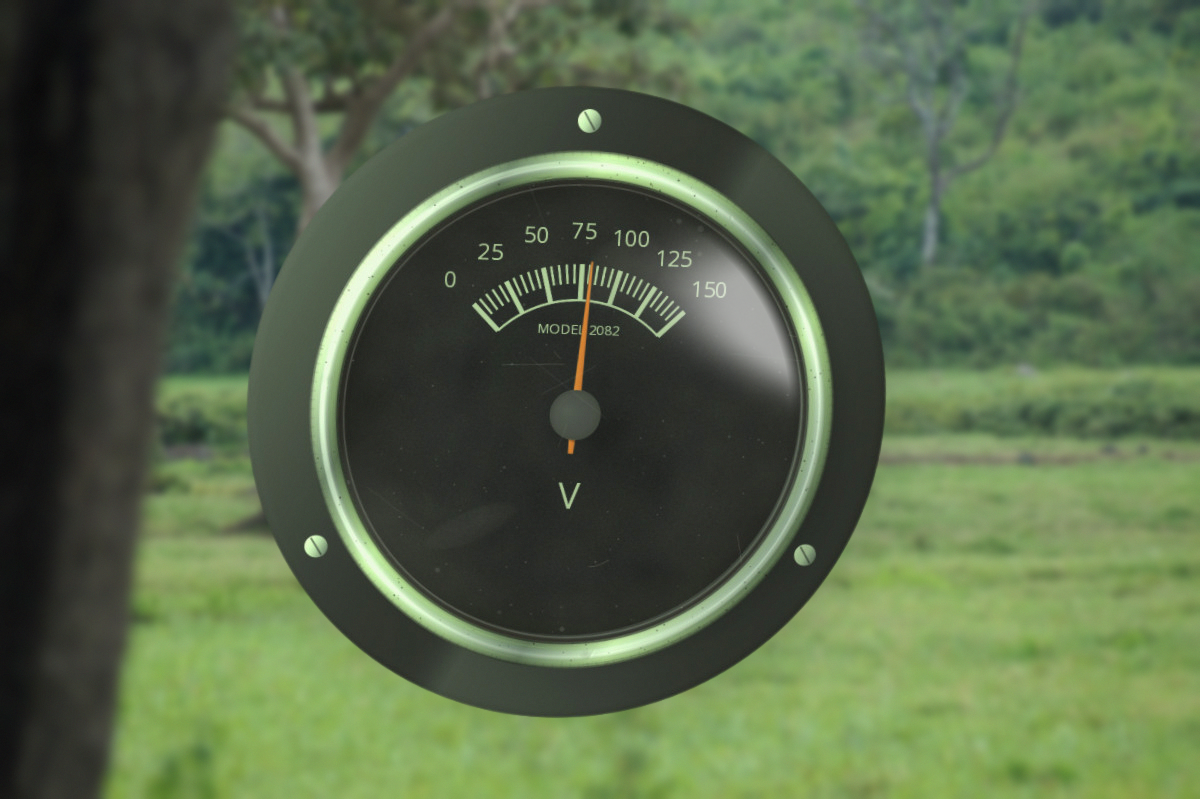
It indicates 80 V
